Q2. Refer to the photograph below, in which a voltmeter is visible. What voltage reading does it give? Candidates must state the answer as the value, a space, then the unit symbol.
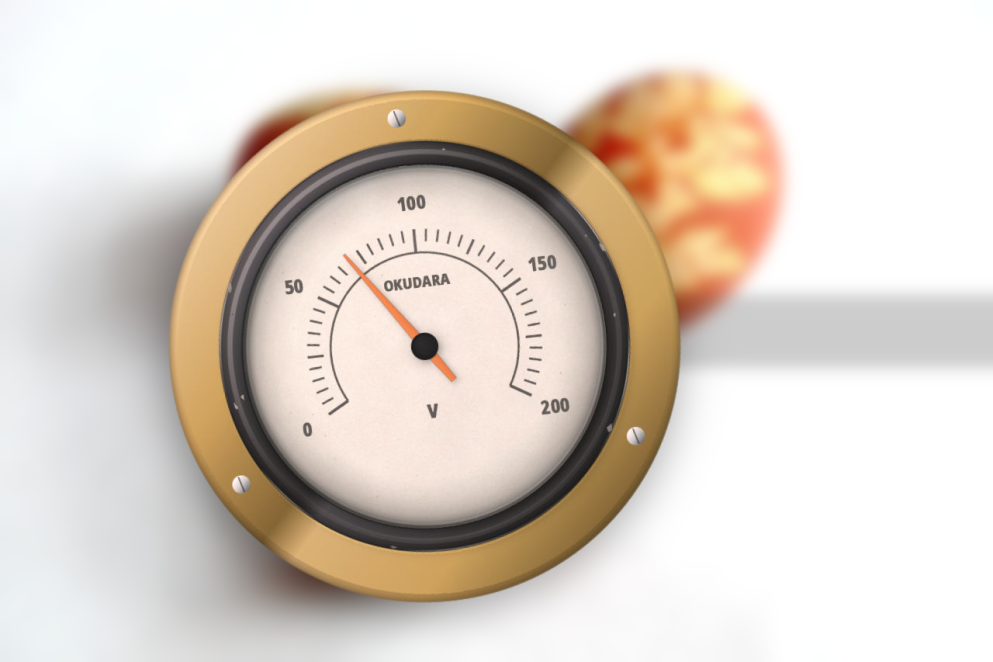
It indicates 70 V
